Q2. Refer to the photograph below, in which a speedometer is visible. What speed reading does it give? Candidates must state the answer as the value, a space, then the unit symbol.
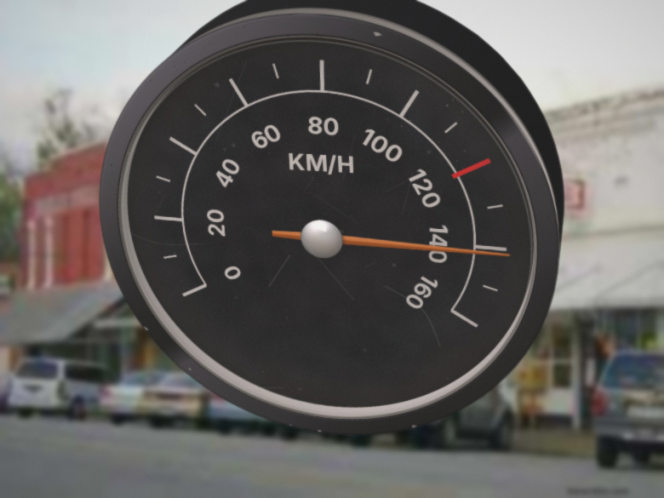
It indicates 140 km/h
